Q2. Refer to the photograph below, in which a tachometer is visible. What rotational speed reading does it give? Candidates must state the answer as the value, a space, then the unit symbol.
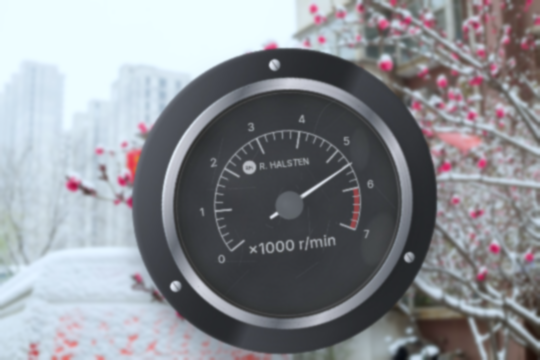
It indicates 5400 rpm
